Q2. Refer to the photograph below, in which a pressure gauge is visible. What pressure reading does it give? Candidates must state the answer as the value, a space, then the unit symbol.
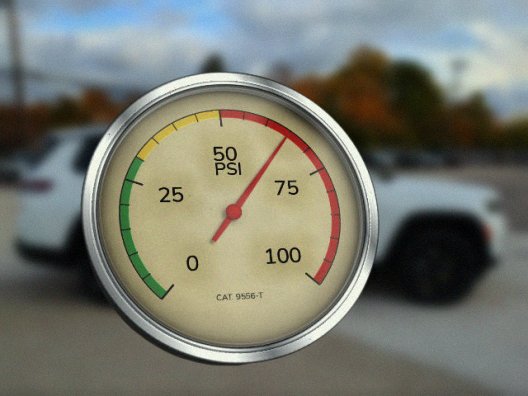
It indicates 65 psi
